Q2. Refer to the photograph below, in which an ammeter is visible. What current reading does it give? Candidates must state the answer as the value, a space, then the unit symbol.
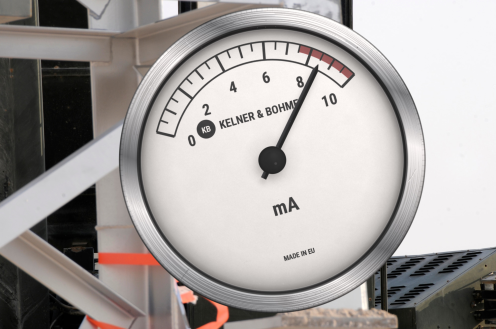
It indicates 8.5 mA
